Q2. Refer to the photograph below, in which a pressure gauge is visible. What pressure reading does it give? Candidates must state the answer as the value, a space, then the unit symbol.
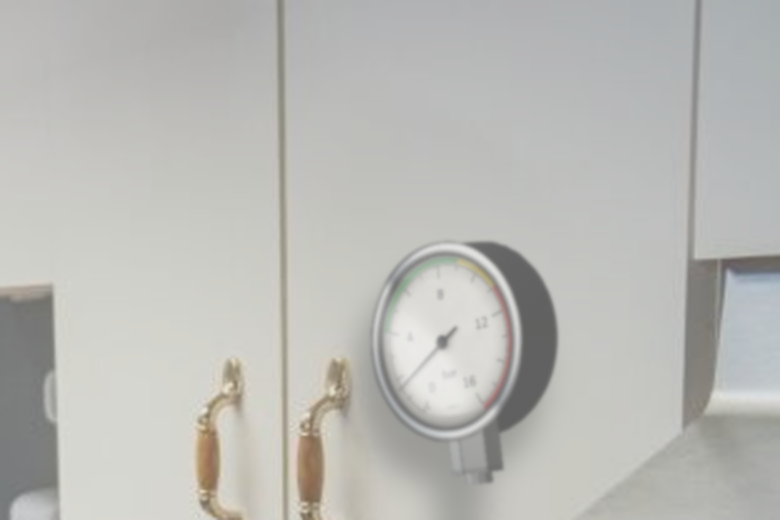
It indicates 1.5 bar
